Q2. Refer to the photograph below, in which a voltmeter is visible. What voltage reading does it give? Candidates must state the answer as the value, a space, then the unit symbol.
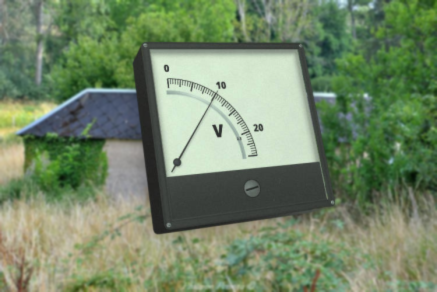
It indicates 10 V
